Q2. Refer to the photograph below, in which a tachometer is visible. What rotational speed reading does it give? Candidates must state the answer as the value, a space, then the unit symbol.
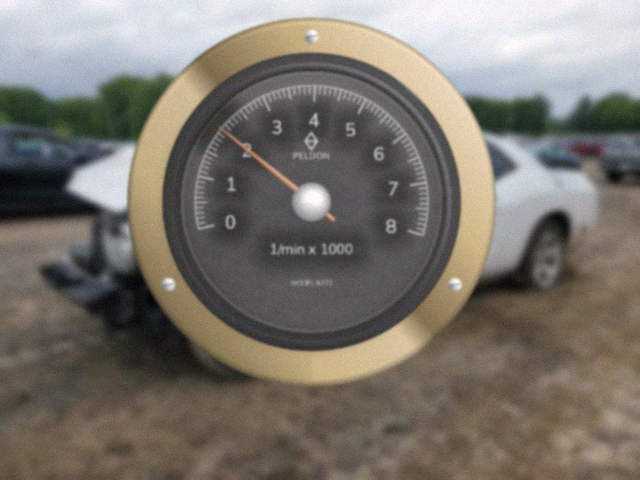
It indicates 2000 rpm
